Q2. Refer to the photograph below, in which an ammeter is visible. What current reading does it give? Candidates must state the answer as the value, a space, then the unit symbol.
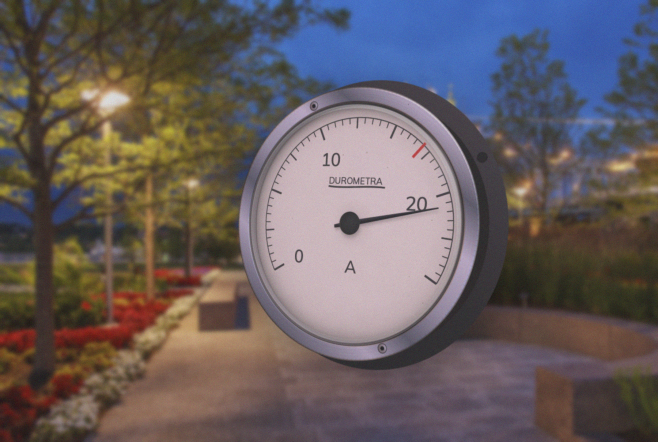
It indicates 20.75 A
